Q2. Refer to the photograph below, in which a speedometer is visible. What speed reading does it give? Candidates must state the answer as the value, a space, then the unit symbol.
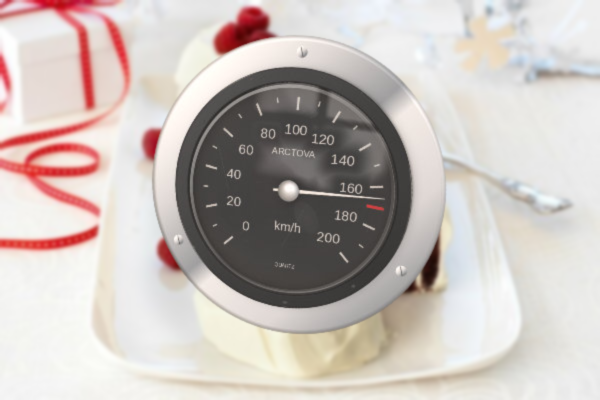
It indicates 165 km/h
